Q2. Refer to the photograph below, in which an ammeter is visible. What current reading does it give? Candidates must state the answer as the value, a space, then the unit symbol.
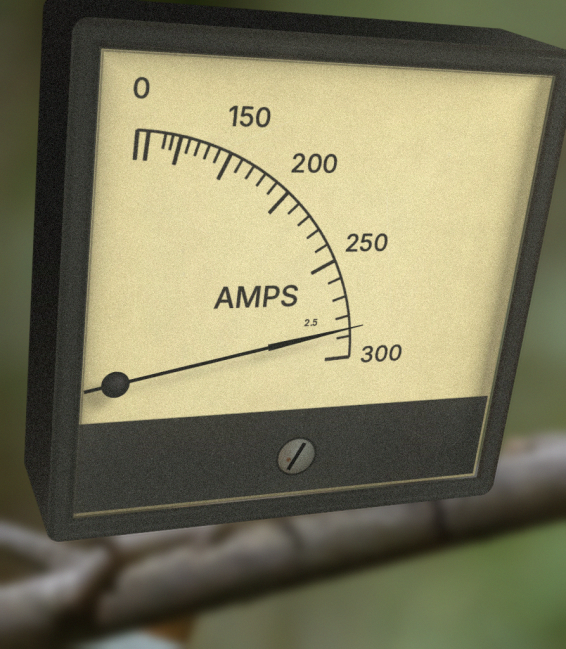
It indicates 285 A
